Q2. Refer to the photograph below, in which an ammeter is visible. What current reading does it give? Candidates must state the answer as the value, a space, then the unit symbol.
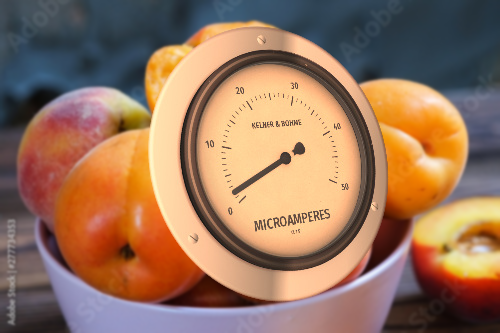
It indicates 2 µA
